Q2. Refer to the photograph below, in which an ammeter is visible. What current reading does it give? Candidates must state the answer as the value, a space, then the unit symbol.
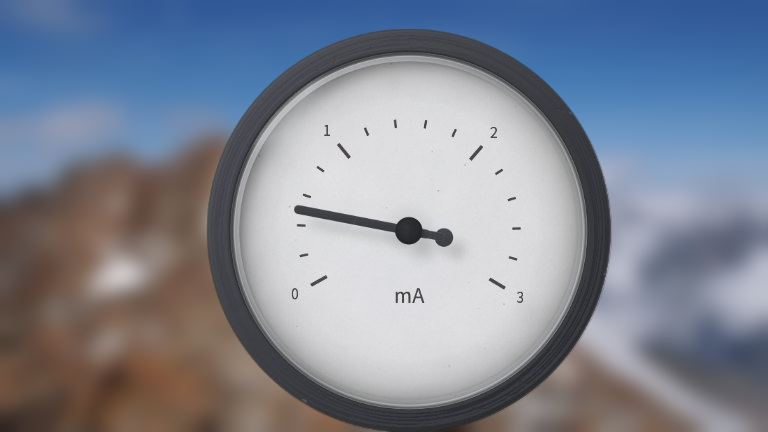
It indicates 0.5 mA
